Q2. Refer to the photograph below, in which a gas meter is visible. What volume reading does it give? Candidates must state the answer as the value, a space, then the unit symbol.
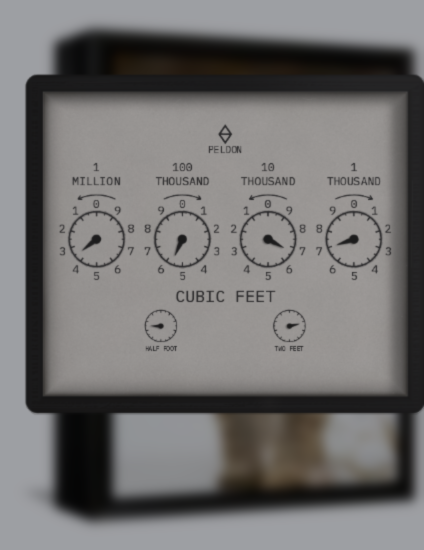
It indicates 356700 ft³
